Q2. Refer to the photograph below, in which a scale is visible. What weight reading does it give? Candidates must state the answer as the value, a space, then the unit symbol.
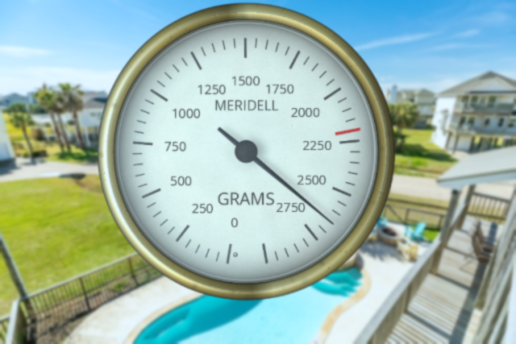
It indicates 2650 g
